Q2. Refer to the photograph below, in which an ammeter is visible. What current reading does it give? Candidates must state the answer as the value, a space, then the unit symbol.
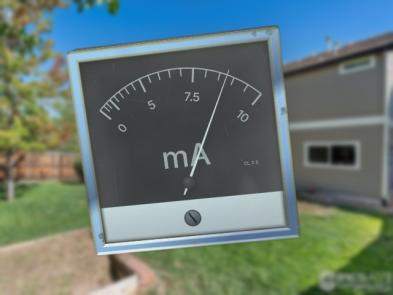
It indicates 8.75 mA
